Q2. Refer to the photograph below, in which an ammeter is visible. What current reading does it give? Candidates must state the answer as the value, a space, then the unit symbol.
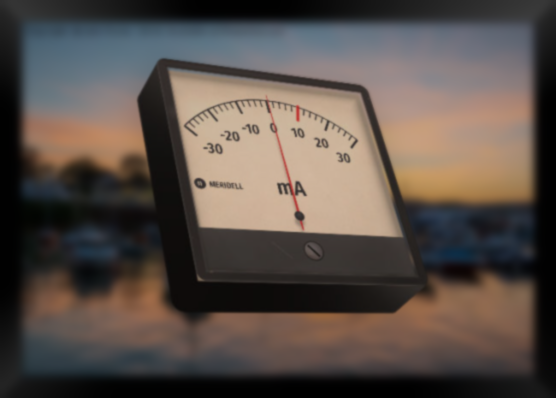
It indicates 0 mA
